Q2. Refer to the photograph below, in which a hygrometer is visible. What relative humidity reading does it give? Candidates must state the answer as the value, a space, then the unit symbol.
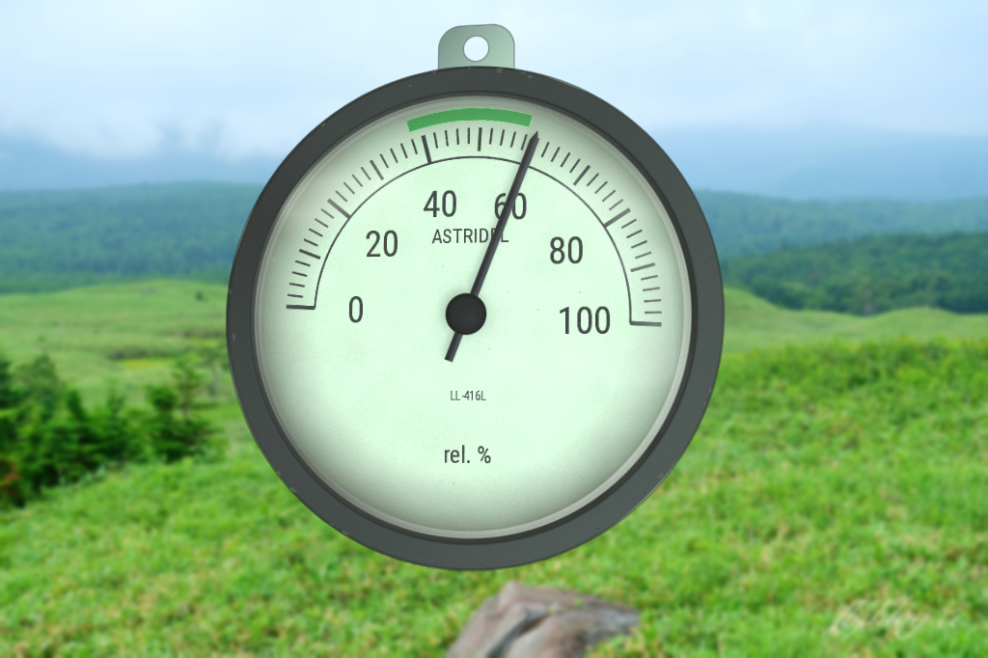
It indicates 60 %
